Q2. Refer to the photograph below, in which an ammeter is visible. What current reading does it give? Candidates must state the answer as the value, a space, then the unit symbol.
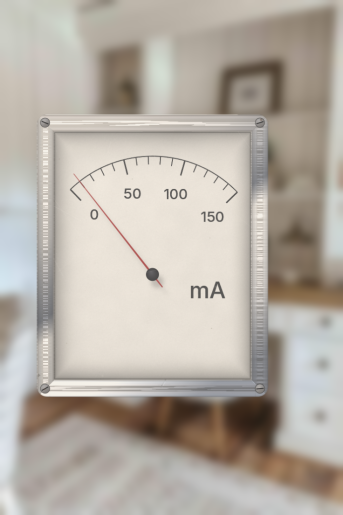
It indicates 10 mA
